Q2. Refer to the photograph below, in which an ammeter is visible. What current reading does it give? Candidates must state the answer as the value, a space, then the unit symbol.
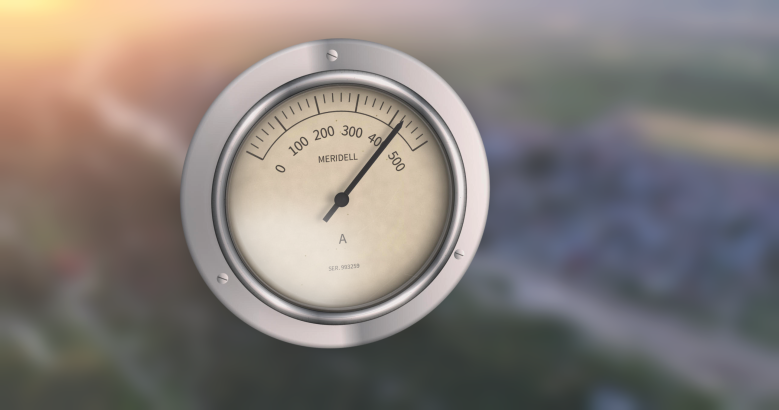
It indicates 420 A
